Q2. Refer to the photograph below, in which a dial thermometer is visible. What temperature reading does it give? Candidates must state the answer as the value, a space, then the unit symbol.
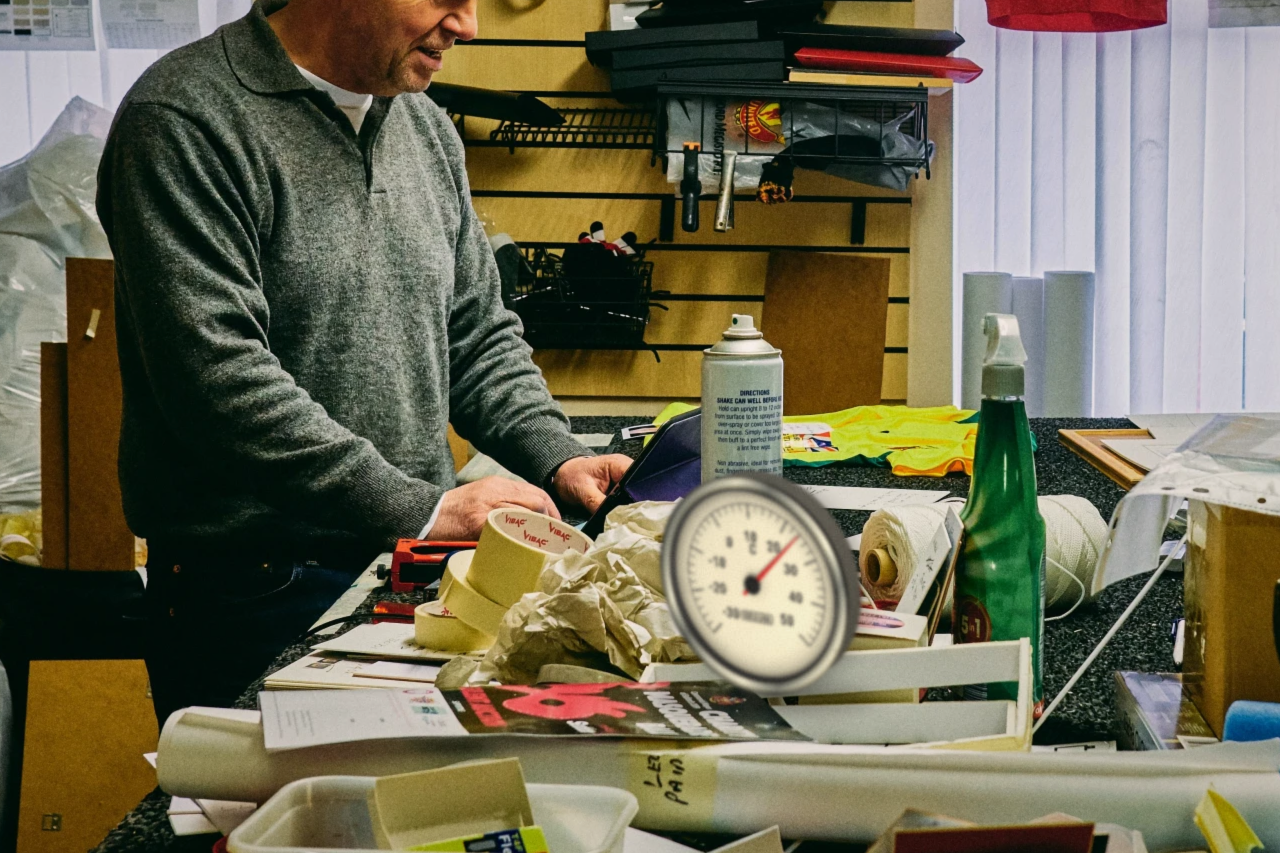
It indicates 24 °C
